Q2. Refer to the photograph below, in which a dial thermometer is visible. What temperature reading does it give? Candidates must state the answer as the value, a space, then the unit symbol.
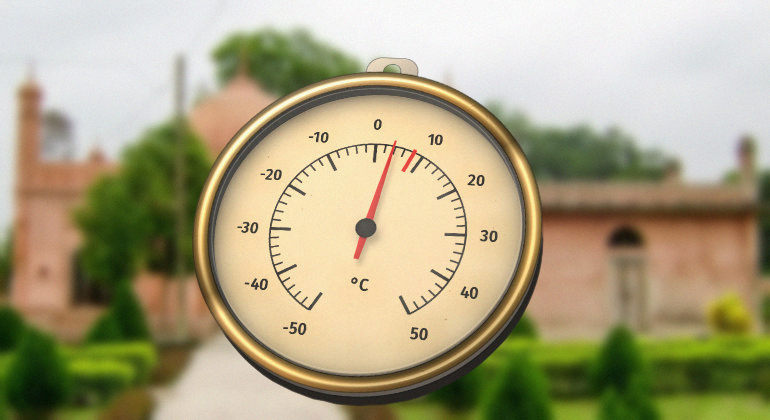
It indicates 4 °C
